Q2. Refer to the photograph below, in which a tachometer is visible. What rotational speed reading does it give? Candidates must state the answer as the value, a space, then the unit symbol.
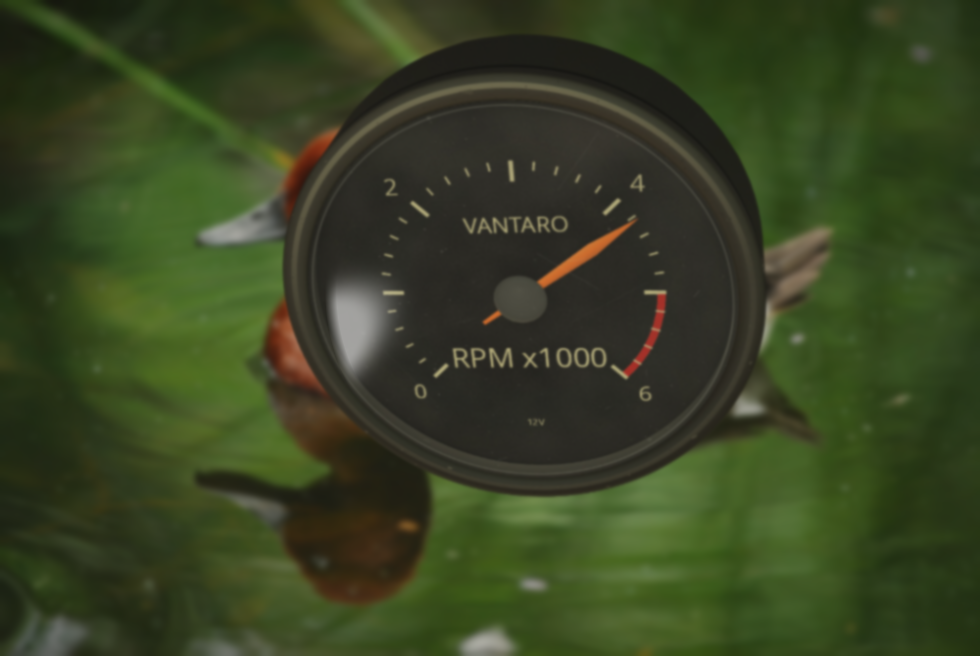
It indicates 4200 rpm
